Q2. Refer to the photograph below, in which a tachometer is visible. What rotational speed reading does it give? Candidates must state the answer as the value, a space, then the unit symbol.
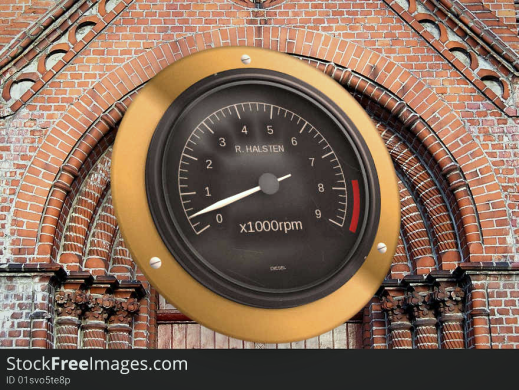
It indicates 400 rpm
